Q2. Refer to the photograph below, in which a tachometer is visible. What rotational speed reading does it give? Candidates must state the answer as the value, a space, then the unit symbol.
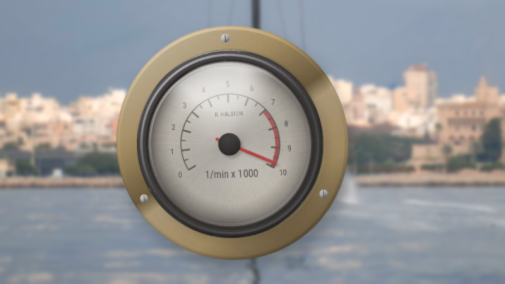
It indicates 9750 rpm
